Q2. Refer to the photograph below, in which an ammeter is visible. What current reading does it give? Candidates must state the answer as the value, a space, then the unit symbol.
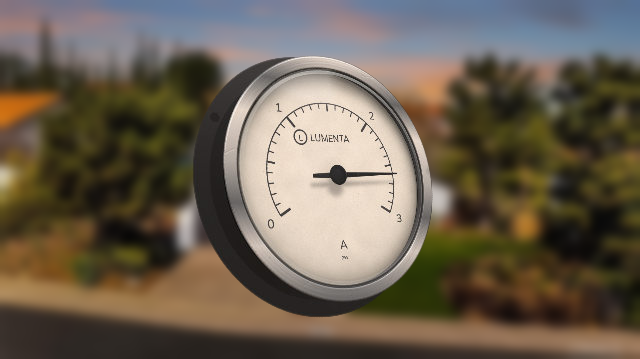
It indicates 2.6 A
